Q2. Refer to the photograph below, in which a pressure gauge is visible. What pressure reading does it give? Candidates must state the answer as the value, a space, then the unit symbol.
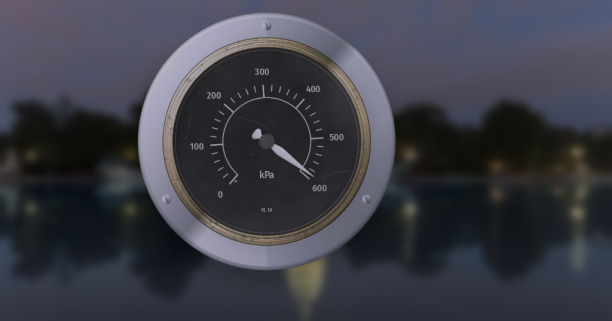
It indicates 590 kPa
